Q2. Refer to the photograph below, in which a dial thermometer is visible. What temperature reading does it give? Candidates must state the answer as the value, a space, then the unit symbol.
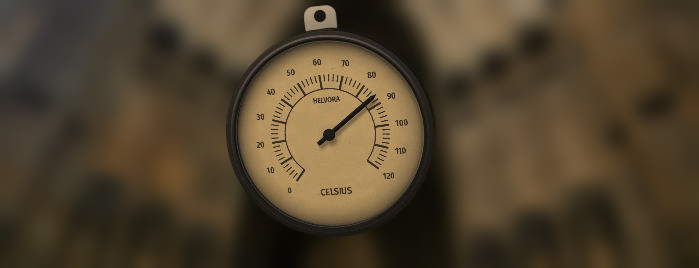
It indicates 86 °C
